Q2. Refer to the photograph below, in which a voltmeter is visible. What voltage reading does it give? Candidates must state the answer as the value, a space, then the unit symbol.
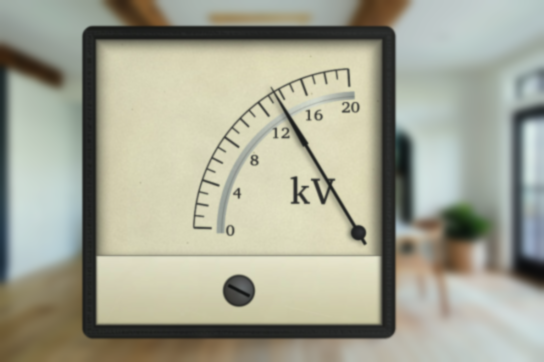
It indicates 13.5 kV
